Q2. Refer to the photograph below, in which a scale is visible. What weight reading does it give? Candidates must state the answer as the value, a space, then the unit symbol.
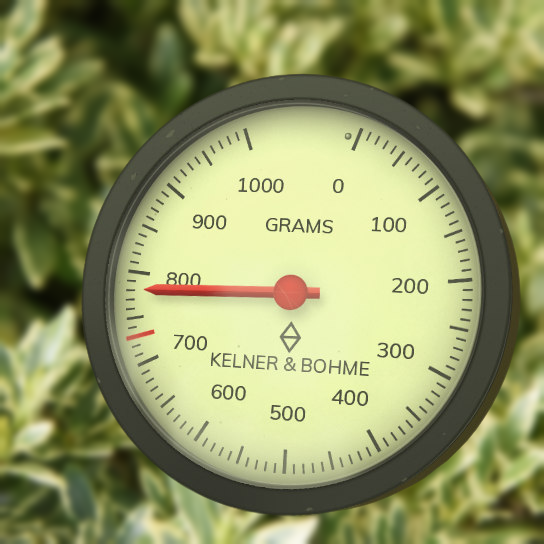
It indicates 780 g
